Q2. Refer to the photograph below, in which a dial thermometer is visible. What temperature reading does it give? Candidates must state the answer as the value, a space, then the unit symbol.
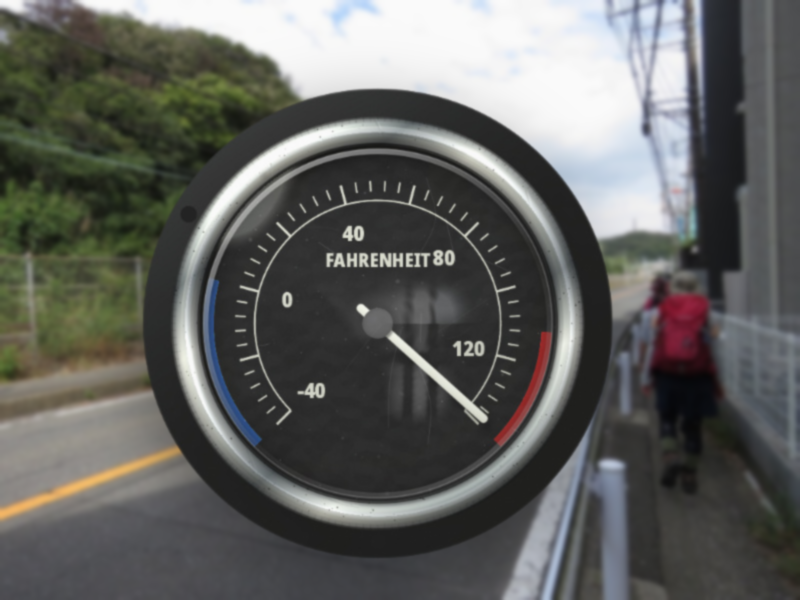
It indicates 138 °F
